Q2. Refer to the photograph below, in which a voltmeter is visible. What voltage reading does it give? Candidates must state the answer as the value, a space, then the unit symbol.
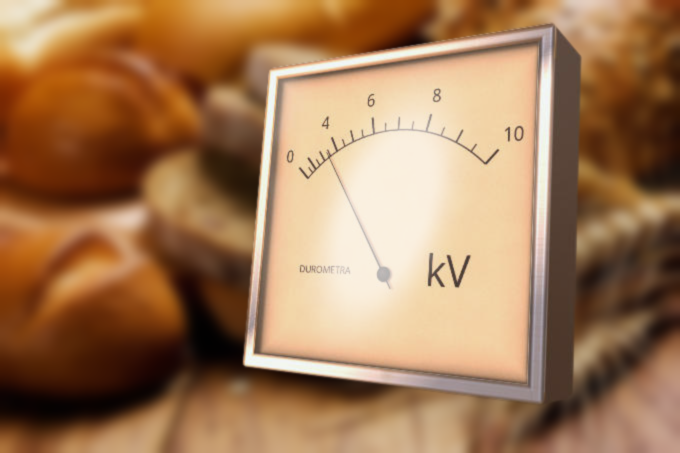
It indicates 3.5 kV
